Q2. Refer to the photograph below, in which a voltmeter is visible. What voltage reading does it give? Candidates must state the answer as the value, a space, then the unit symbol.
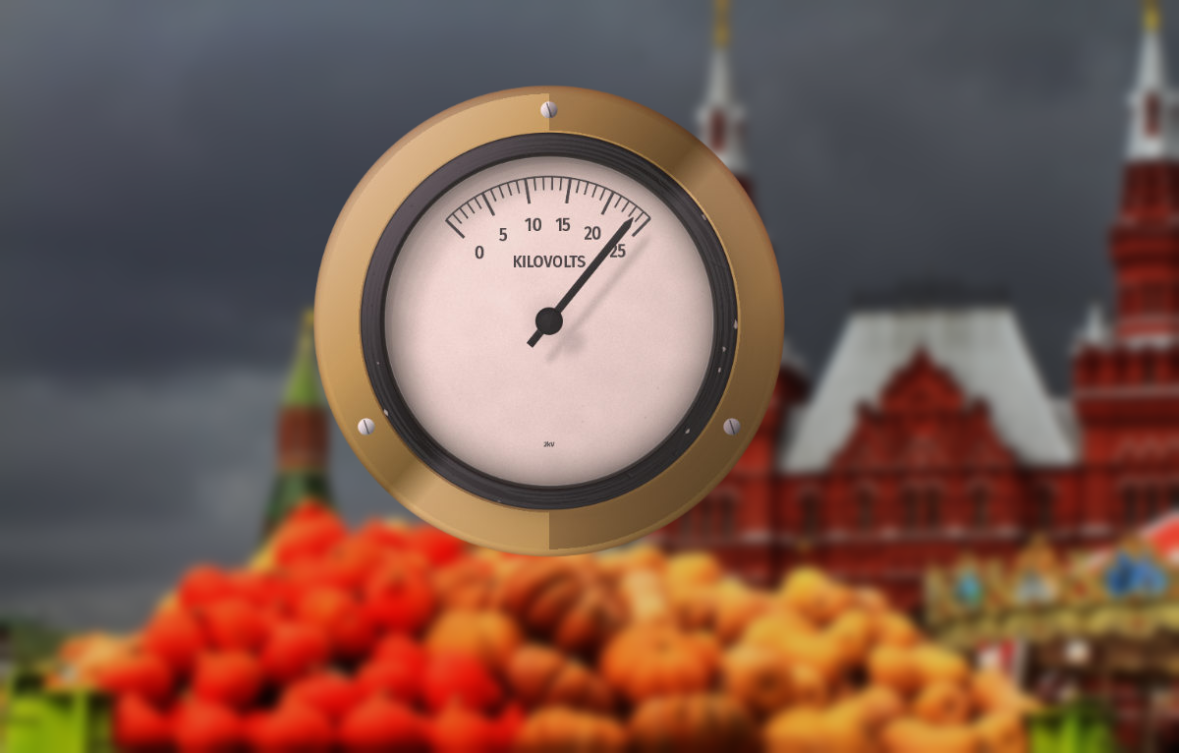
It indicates 23.5 kV
